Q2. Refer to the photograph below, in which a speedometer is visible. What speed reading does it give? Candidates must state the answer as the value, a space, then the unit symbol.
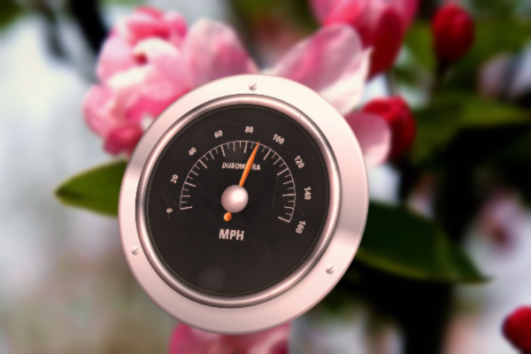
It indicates 90 mph
